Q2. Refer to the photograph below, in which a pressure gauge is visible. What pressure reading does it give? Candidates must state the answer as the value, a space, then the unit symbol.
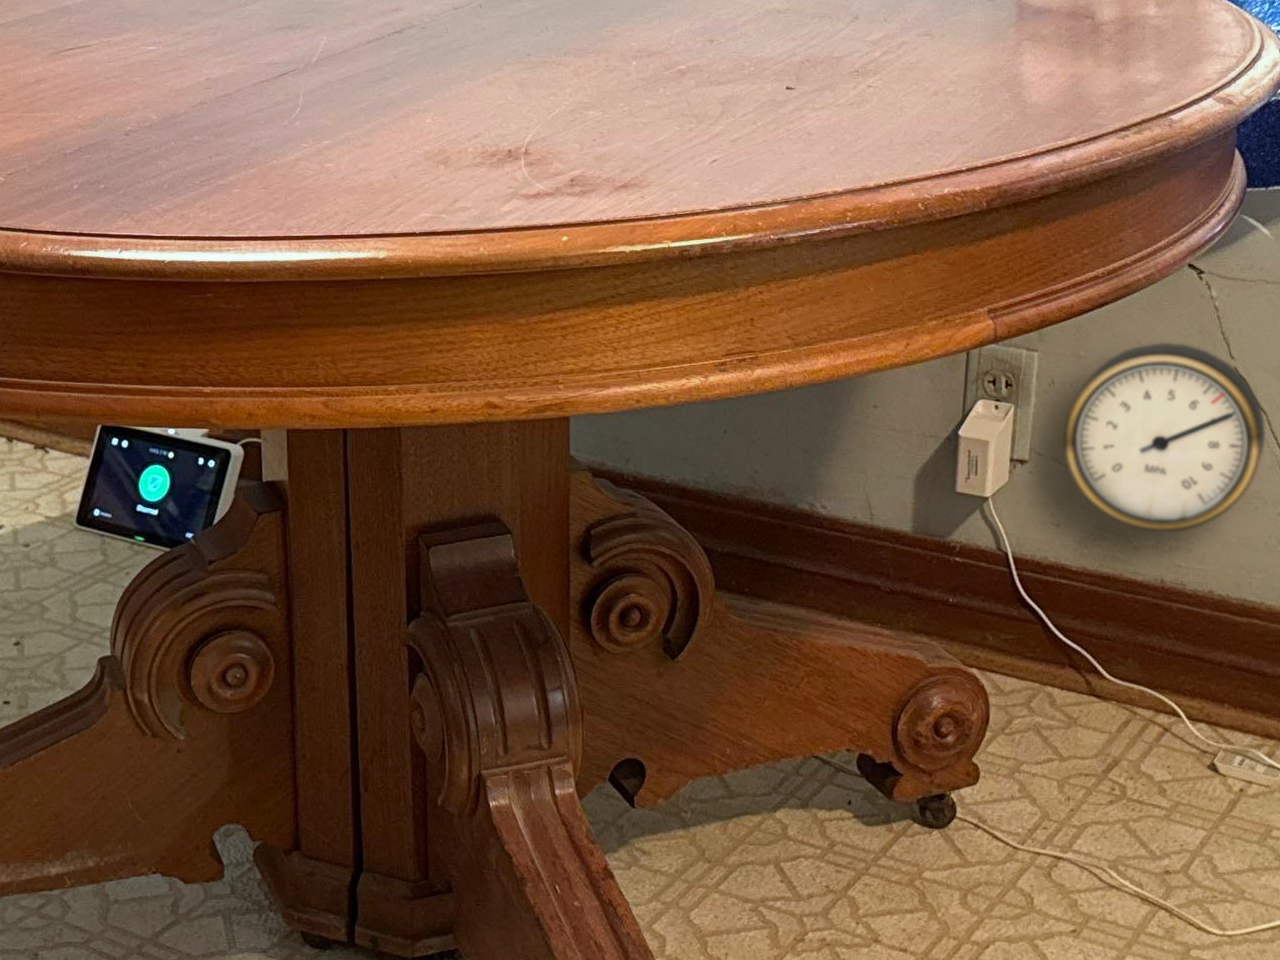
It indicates 7 MPa
